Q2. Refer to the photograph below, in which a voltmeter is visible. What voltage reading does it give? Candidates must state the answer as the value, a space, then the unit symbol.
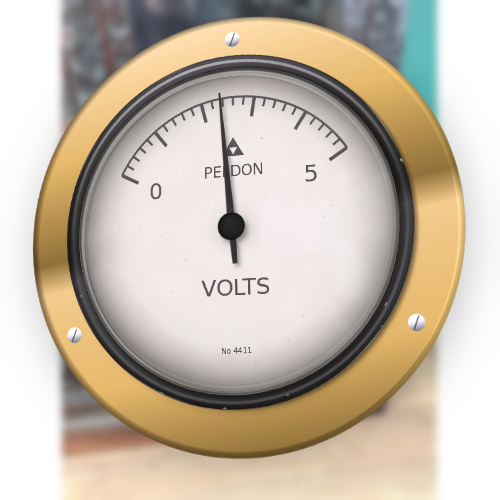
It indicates 2.4 V
